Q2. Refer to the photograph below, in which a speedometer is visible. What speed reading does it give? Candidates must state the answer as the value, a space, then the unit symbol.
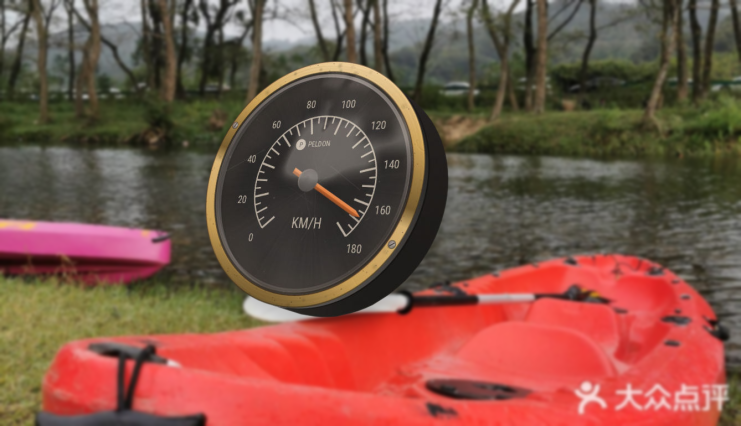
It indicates 167.5 km/h
